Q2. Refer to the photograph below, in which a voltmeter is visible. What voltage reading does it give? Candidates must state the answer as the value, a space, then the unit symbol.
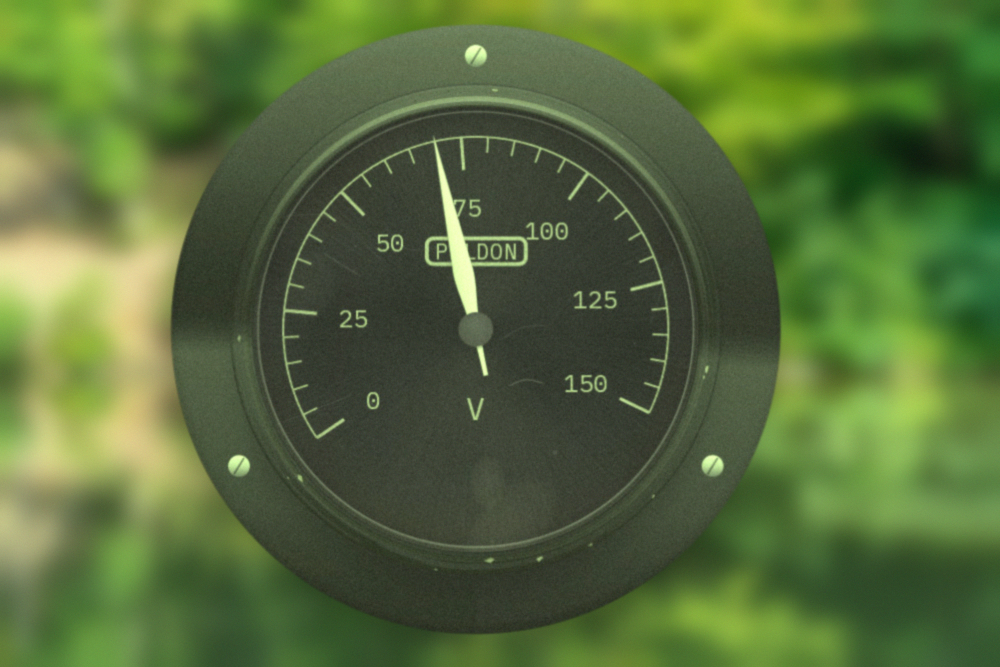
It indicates 70 V
